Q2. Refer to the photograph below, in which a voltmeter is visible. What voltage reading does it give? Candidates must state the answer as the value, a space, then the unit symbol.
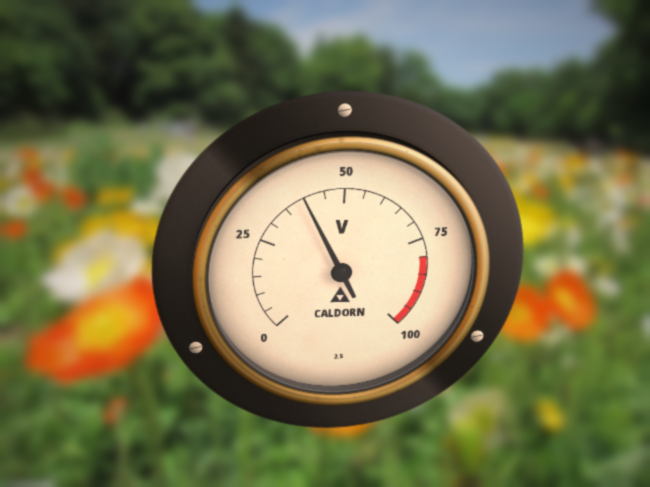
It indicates 40 V
